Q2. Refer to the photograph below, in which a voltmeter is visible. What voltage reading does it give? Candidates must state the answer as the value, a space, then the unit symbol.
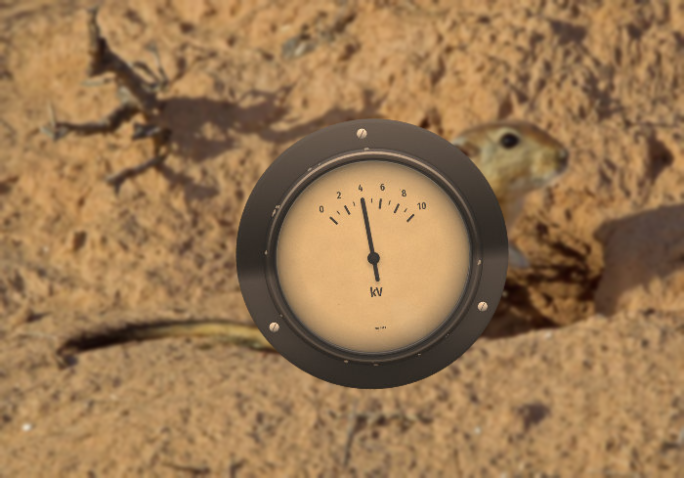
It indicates 4 kV
